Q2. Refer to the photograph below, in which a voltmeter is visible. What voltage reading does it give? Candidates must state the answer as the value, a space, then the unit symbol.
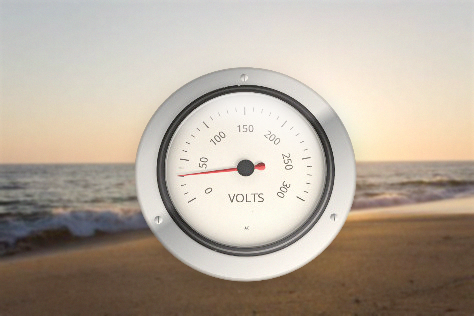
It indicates 30 V
